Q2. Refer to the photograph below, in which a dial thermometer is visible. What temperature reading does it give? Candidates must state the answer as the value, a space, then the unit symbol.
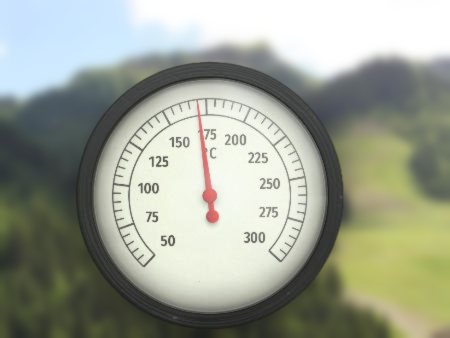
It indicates 170 °C
